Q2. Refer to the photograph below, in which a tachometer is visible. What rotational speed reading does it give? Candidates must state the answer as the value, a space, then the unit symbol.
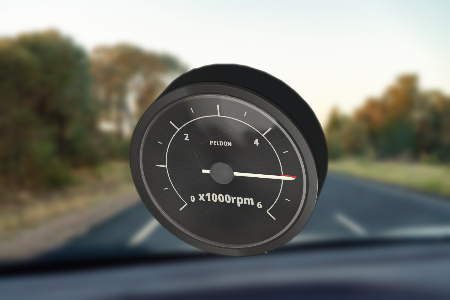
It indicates 5000 rpm
